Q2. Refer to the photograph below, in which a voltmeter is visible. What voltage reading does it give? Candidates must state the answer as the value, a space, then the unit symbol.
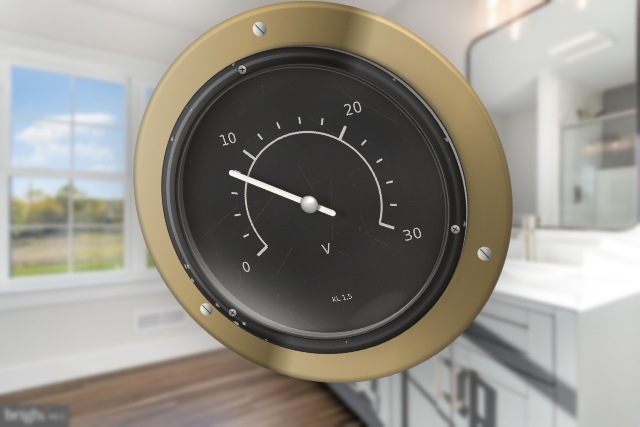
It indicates 8 V
